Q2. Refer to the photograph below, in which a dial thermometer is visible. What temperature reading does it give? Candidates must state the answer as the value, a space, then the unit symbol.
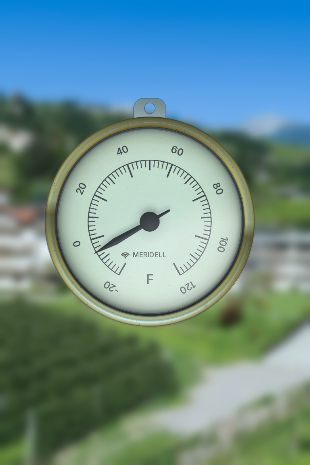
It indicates -6 °F
